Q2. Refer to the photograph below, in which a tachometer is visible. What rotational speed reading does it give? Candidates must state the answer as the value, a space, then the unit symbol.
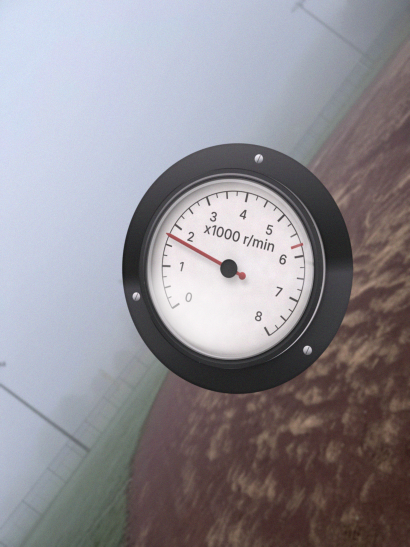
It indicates 1750 rpm
